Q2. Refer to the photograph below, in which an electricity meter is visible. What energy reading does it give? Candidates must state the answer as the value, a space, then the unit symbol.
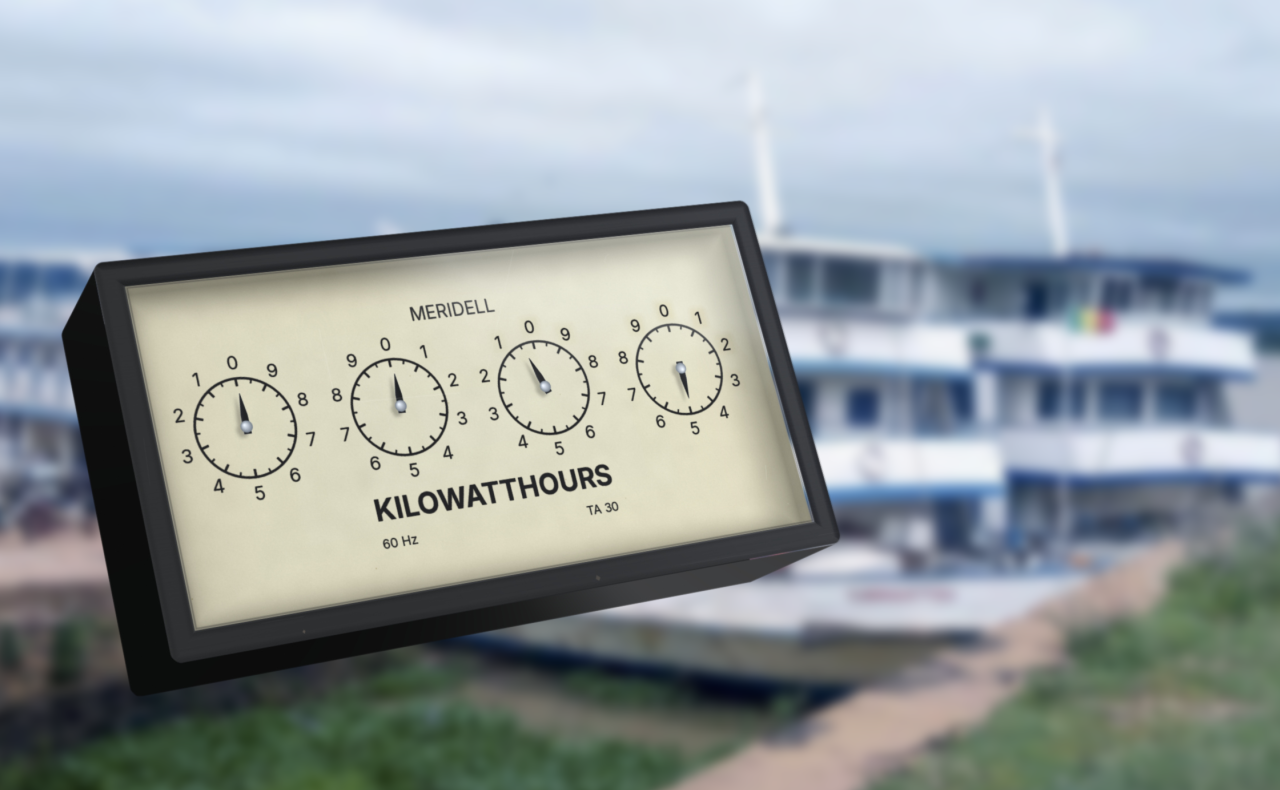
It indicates 5 kWh
